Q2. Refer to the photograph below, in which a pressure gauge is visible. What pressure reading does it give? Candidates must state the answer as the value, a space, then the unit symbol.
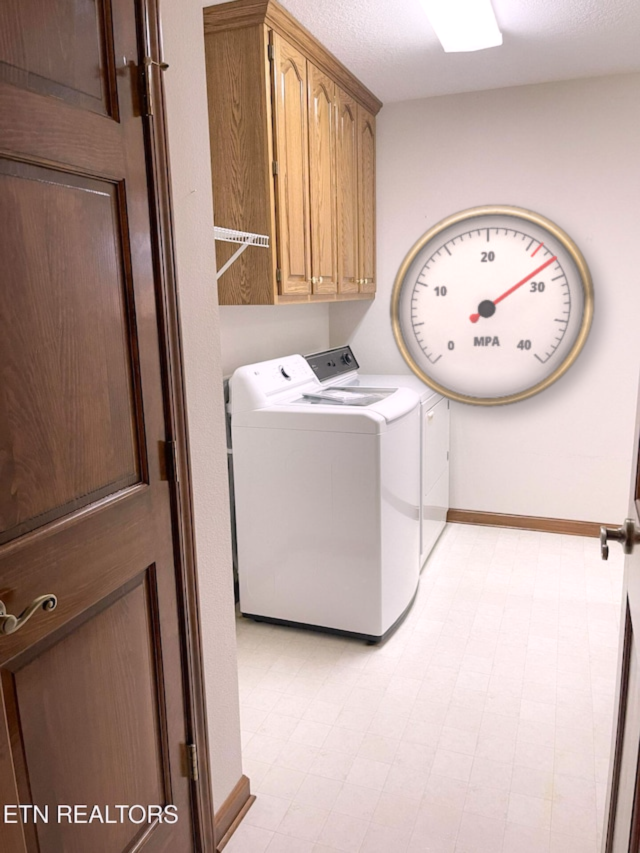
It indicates 28 MPa
